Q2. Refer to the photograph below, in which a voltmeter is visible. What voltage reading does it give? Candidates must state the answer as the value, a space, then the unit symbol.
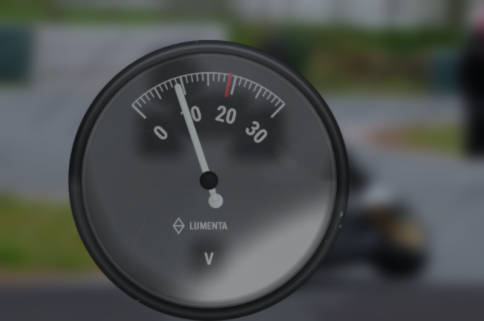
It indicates 9 V
